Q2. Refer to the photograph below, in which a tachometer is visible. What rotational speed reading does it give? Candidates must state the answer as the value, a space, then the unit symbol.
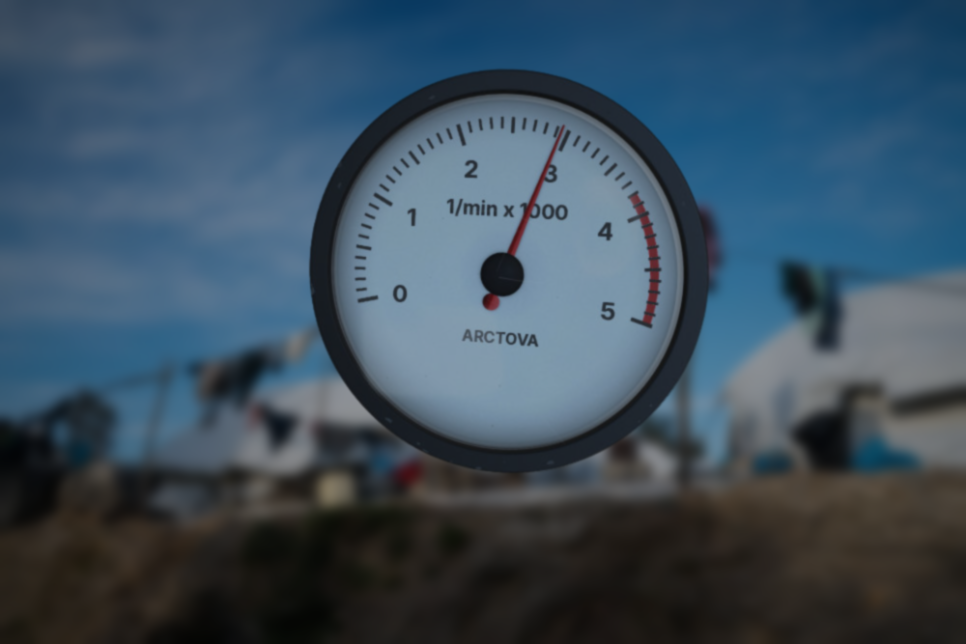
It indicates 2950 rpm
